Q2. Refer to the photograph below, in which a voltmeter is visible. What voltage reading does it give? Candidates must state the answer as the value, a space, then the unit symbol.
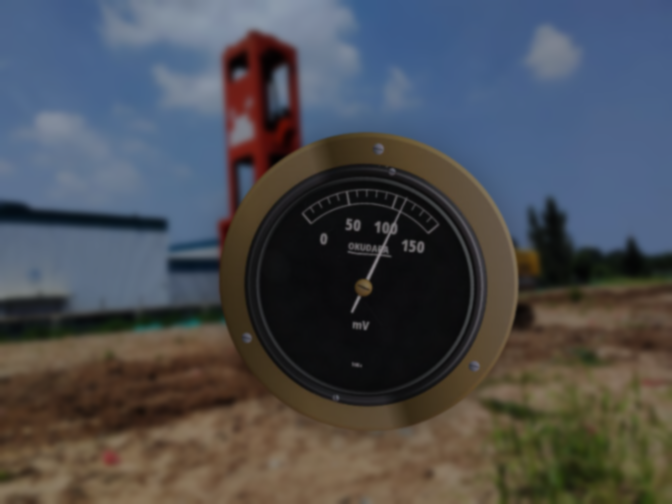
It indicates 110 mV
